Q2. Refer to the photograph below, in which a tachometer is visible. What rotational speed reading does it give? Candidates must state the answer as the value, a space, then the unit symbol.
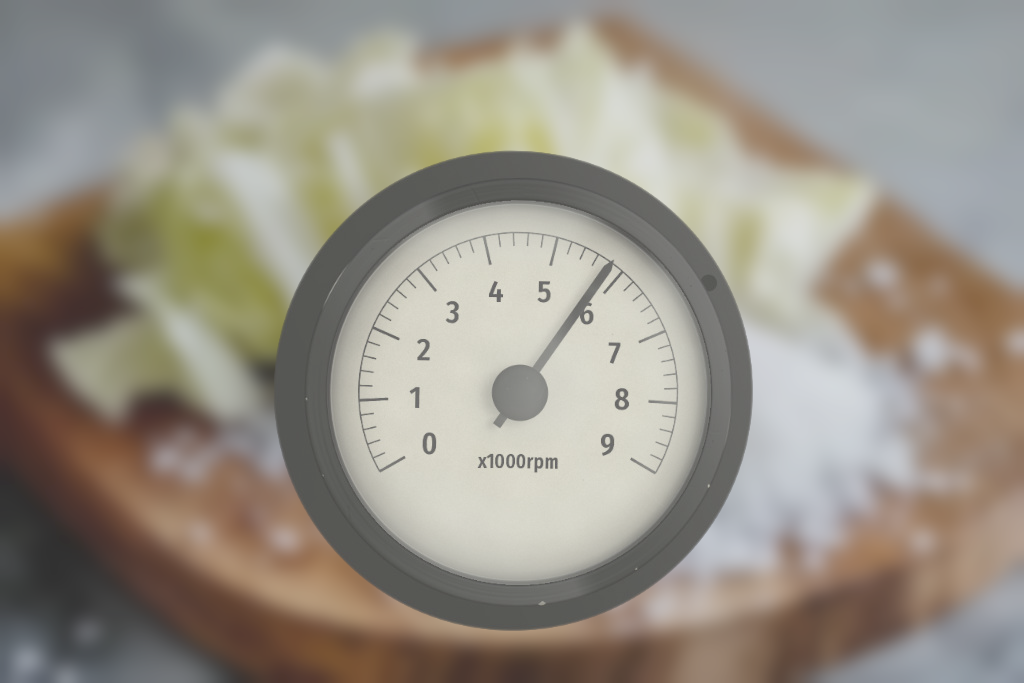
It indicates 5800 rpm
